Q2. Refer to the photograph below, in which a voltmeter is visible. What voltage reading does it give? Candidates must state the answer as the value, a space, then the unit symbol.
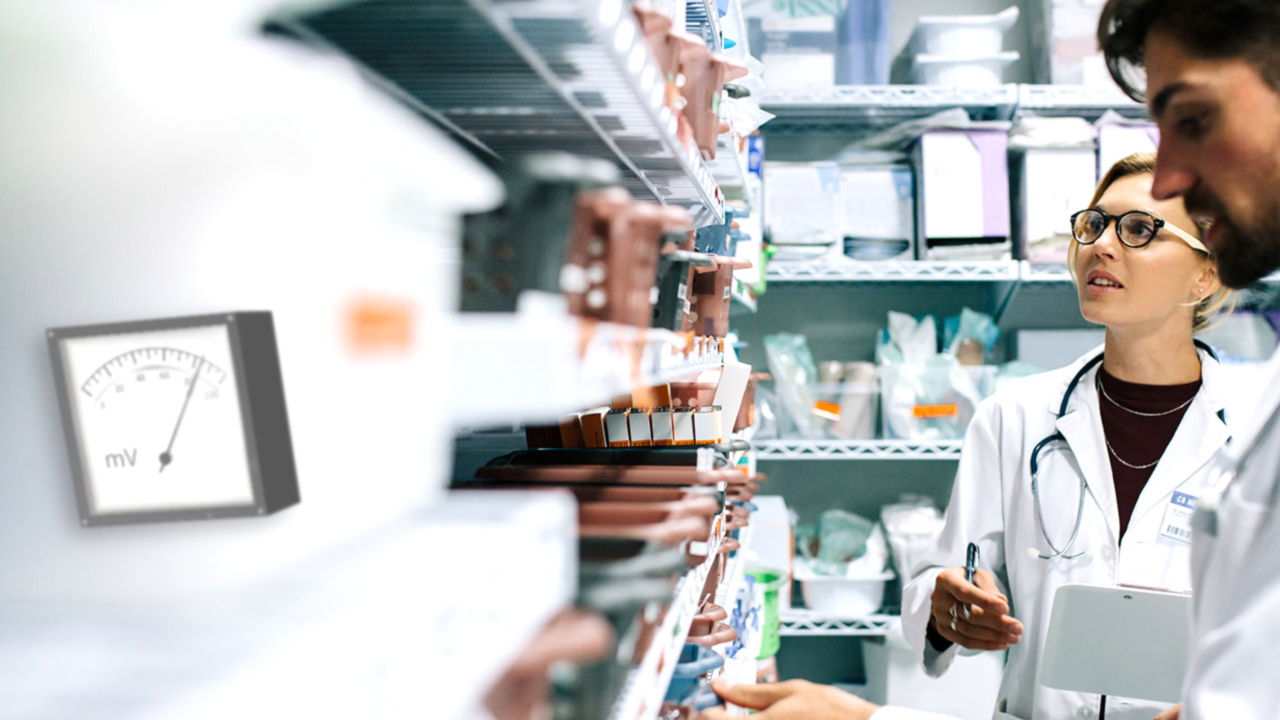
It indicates 85 mV
